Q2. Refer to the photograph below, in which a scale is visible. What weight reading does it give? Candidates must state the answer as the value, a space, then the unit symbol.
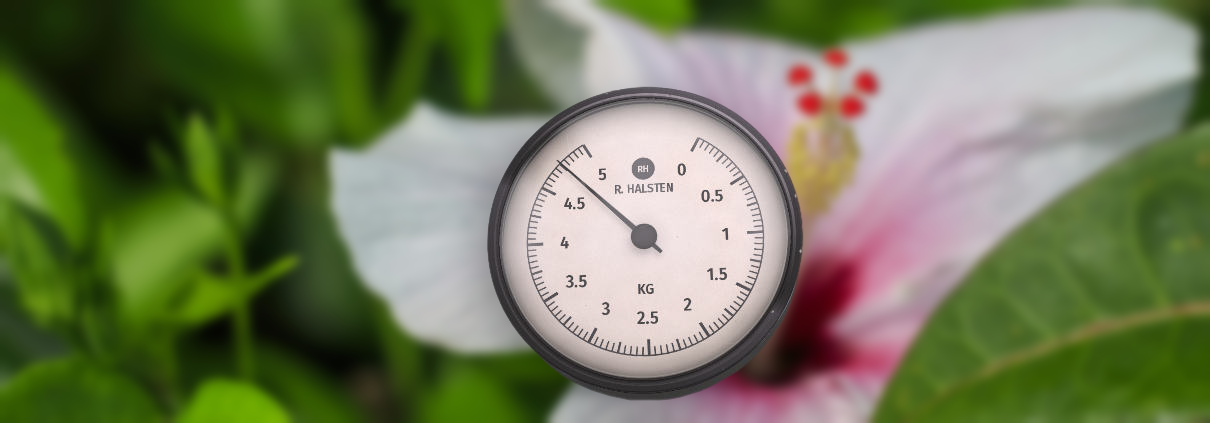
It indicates 4.75 kg
